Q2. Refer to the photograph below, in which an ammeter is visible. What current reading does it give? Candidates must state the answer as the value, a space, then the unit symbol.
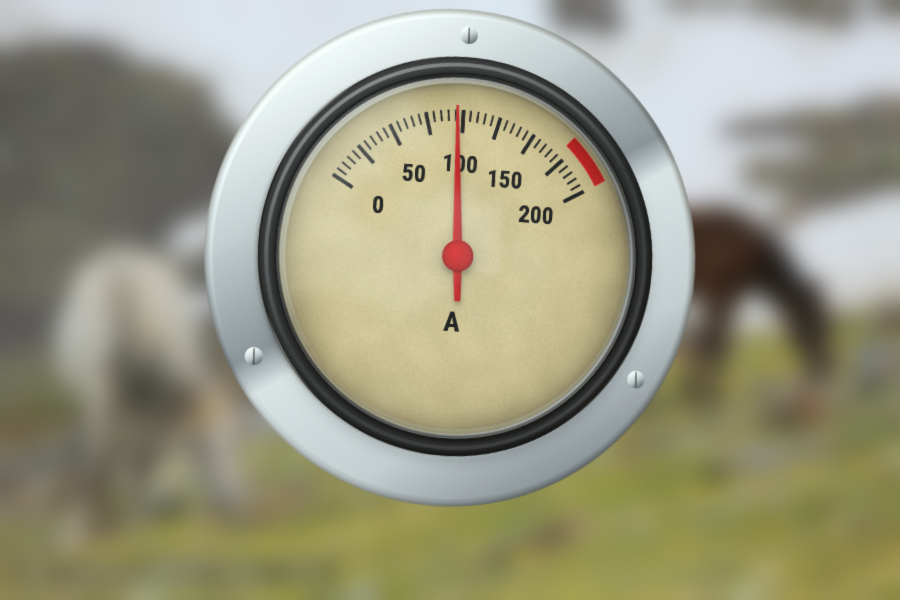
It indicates 95 A
